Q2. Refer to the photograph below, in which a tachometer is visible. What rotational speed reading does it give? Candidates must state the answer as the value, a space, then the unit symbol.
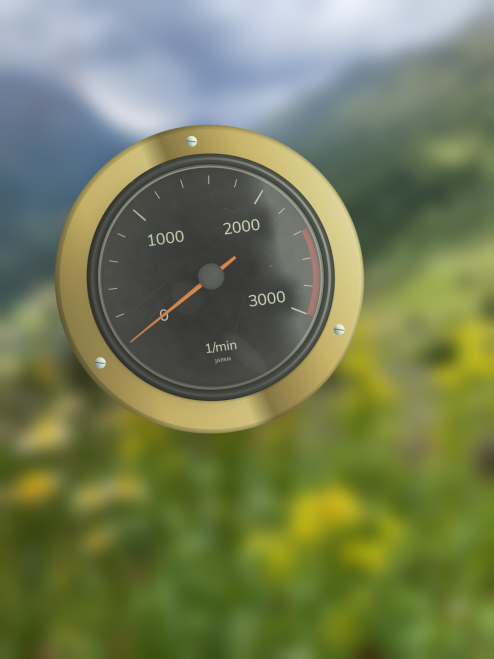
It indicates 0 rpm
